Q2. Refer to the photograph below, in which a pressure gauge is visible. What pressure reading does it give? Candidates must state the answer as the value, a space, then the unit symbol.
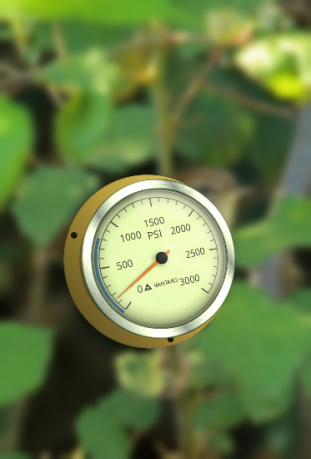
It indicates 150 psi
